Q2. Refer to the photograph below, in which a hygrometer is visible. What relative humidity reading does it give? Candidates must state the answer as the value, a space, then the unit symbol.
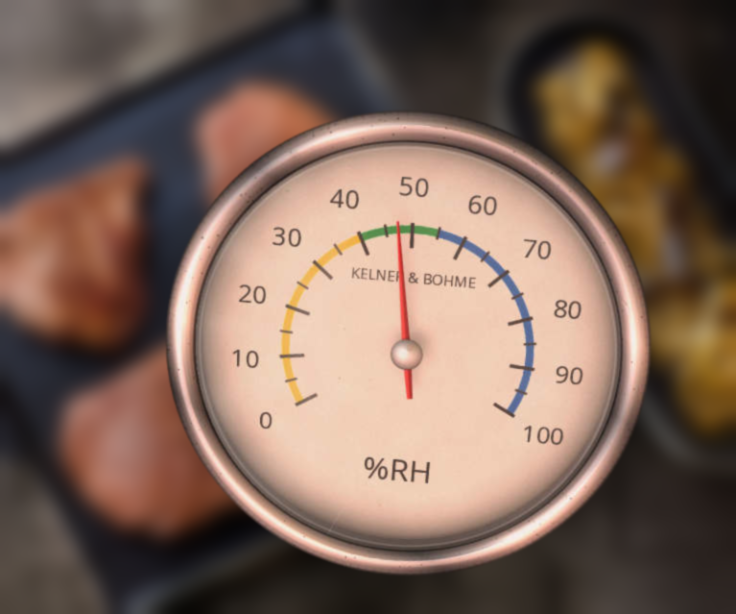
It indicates 47.5 %
